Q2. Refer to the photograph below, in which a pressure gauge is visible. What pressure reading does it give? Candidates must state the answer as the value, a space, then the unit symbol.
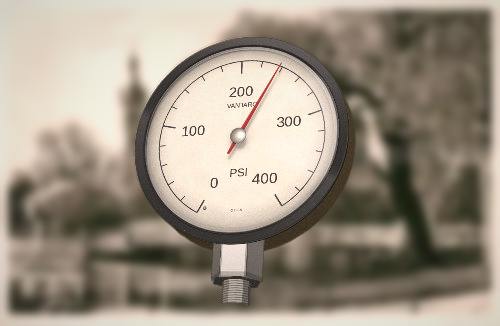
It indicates 240 psi
